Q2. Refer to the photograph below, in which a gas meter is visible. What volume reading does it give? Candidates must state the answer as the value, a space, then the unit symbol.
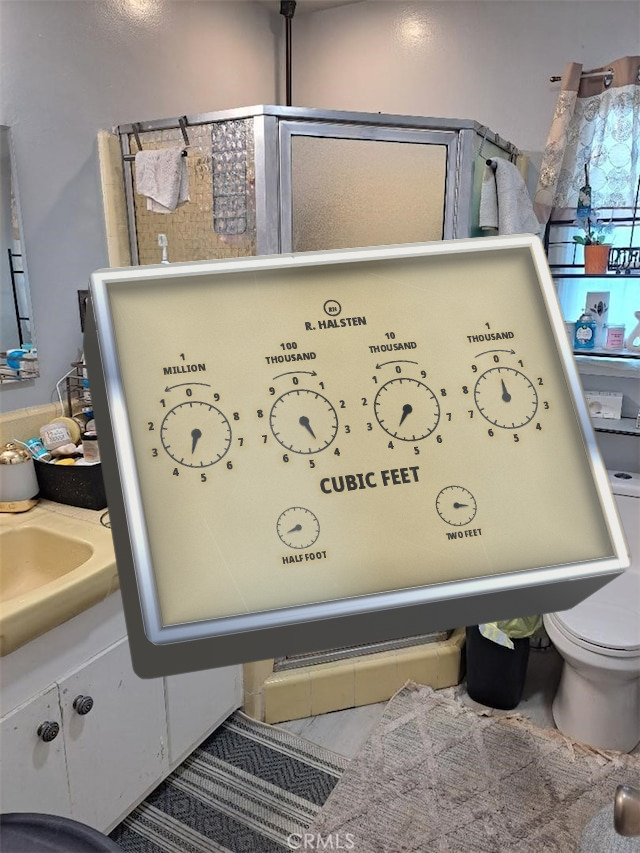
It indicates 444000 ft³
